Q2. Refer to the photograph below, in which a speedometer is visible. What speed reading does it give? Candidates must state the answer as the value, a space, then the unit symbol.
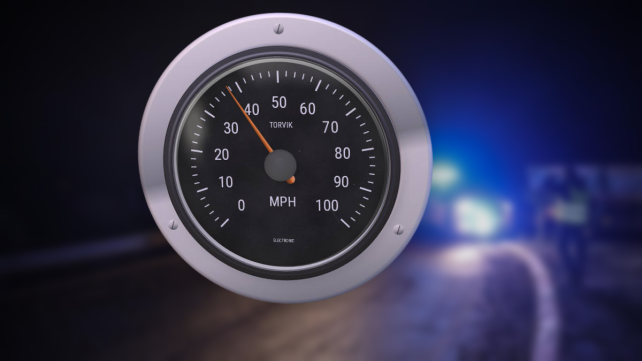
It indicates 38 mph
